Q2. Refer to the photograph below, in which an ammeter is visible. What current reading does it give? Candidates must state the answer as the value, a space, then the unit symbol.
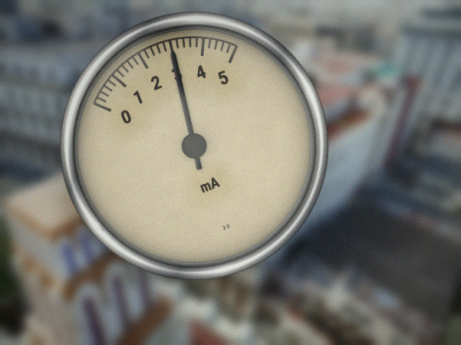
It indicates 3 mA
